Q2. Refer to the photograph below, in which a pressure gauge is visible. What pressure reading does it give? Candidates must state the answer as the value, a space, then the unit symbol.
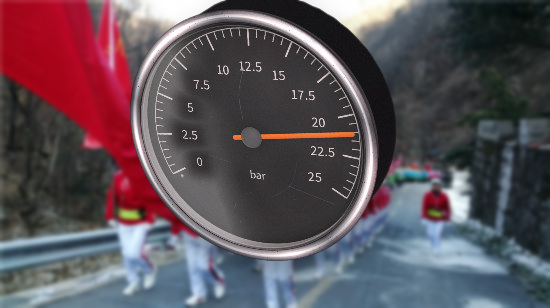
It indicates 21 bar
